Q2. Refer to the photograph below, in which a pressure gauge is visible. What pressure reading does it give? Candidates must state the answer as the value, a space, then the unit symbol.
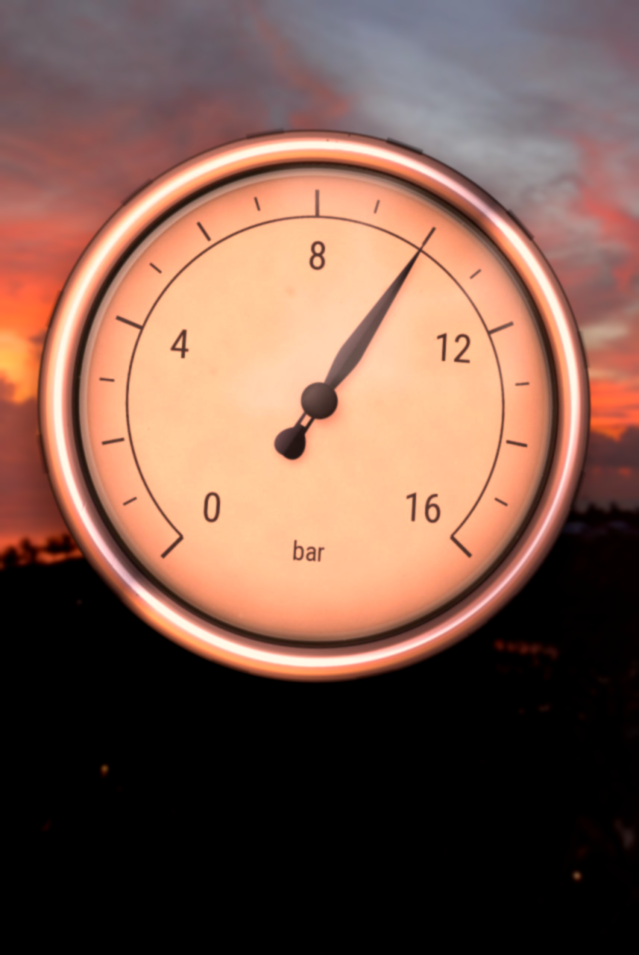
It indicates 10 bar
